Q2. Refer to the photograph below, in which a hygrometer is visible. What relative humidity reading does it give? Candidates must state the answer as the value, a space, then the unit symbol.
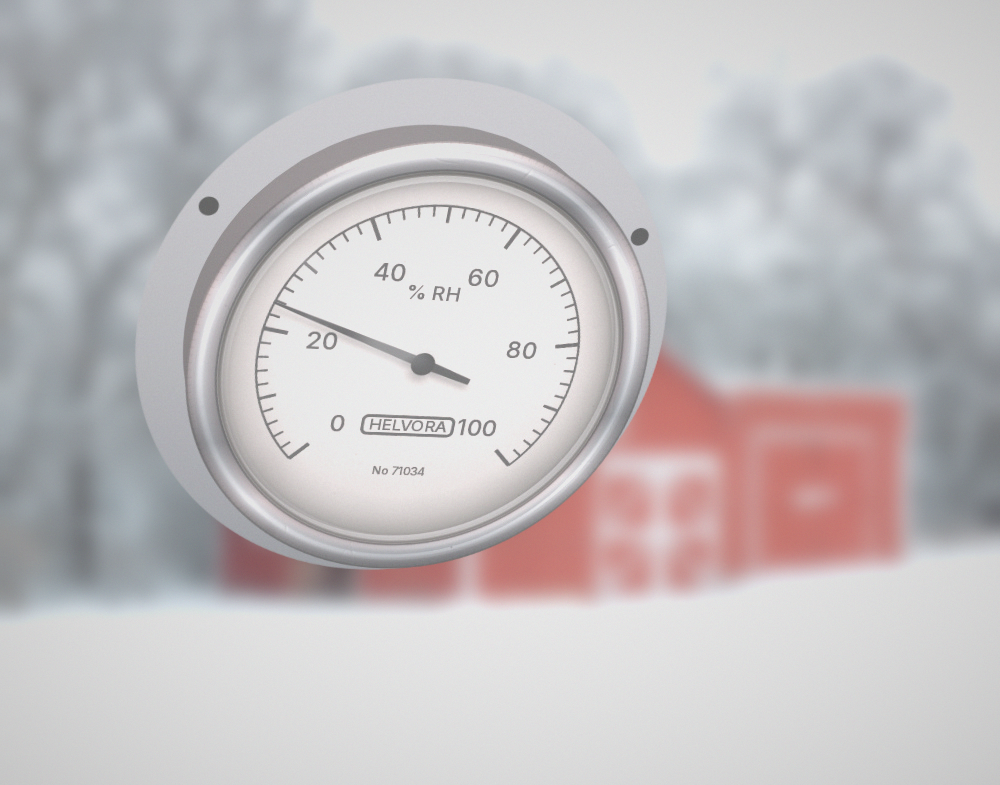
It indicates 24 %
